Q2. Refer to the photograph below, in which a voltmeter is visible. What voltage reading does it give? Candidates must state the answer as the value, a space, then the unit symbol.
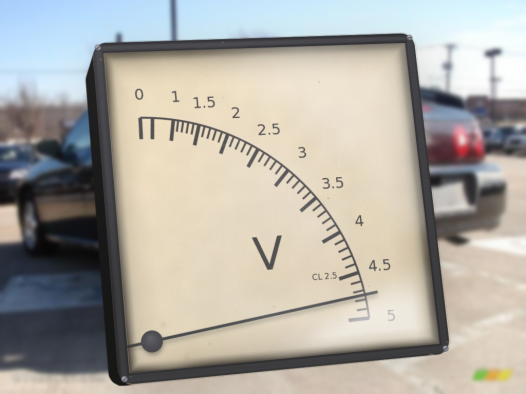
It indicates 4.75 V
